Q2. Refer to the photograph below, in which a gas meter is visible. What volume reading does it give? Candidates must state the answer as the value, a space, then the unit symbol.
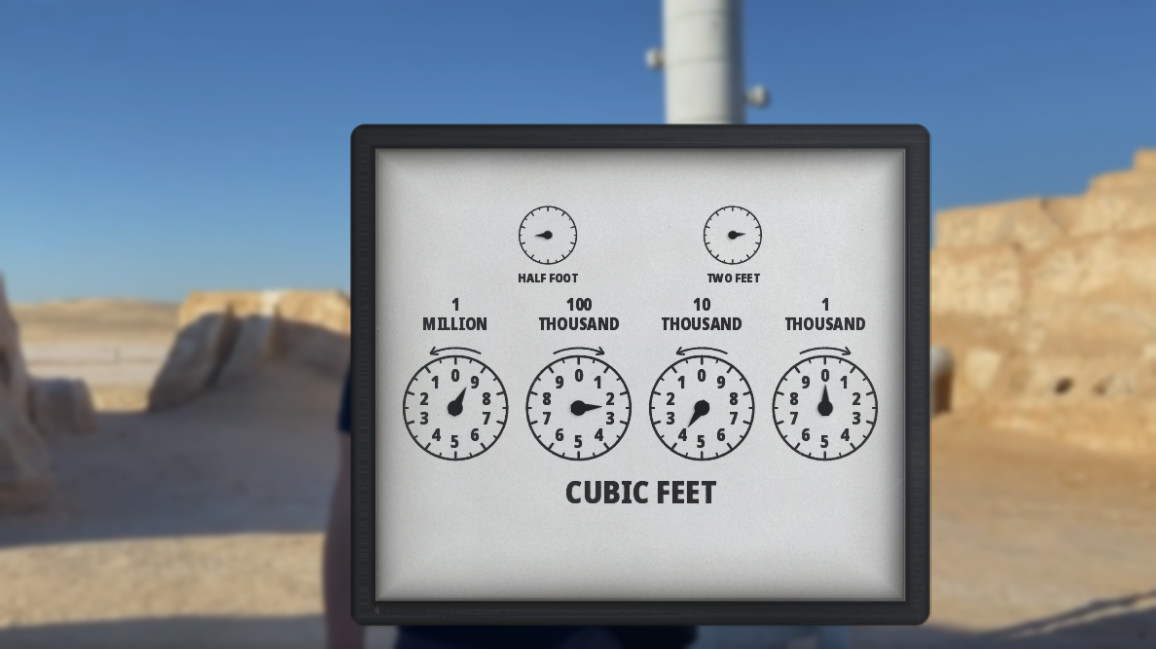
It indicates 924000 ft³
